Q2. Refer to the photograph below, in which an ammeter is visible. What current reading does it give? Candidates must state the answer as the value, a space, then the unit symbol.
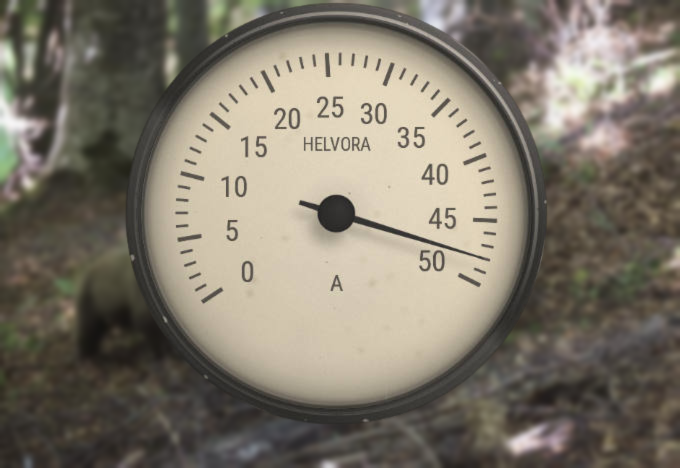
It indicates 48 A
